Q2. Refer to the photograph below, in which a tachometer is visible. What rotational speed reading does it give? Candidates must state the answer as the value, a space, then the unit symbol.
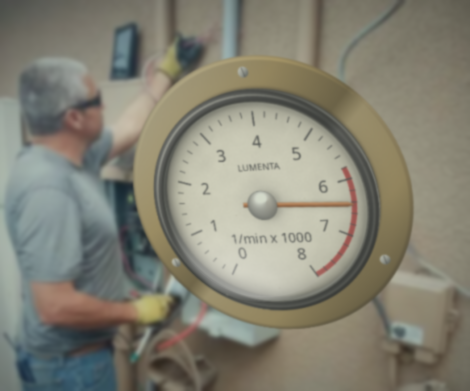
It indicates 6400 rpm
